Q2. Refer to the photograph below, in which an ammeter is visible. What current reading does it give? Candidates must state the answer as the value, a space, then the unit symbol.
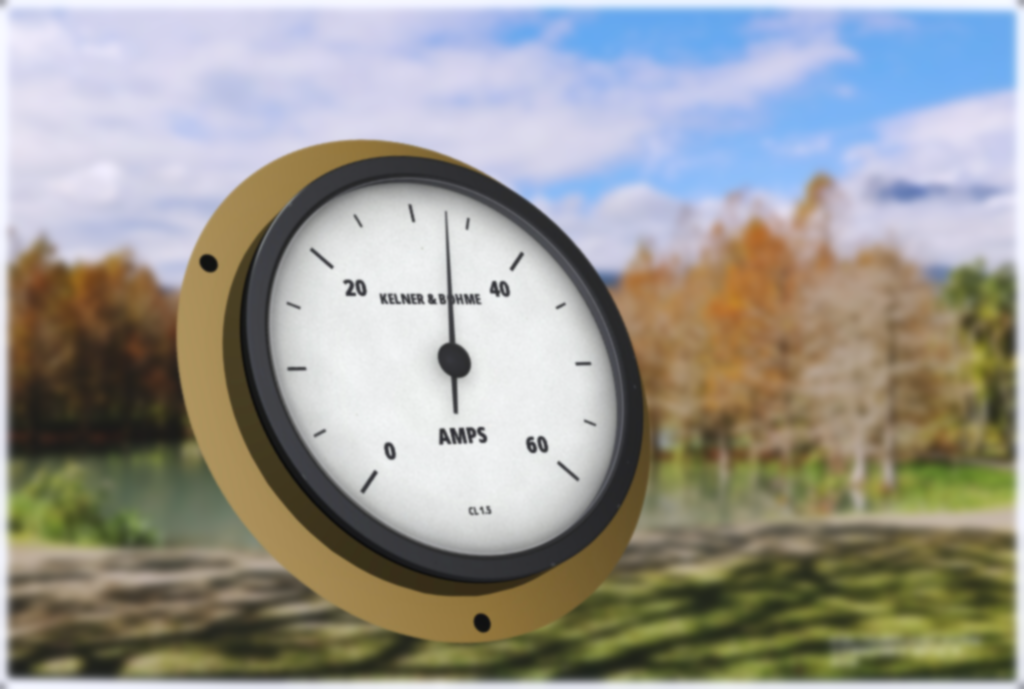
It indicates 32.5 A
